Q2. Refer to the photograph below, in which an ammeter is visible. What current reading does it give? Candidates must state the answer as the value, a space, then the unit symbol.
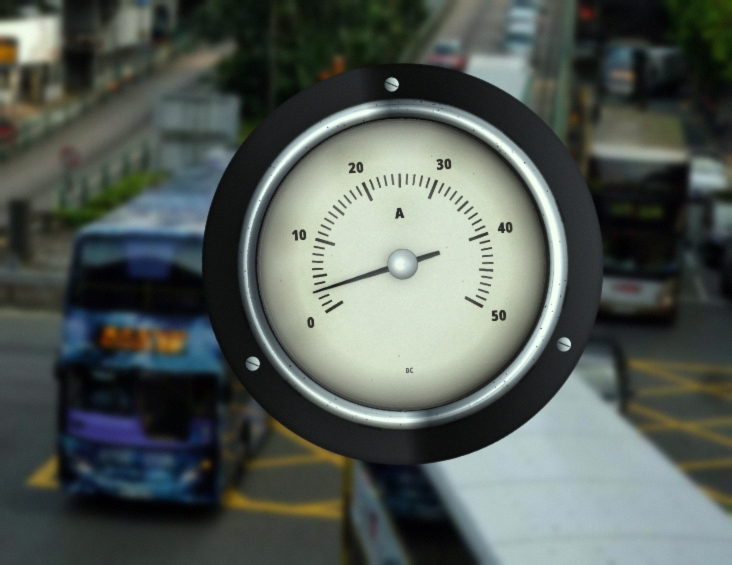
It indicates 3 A
